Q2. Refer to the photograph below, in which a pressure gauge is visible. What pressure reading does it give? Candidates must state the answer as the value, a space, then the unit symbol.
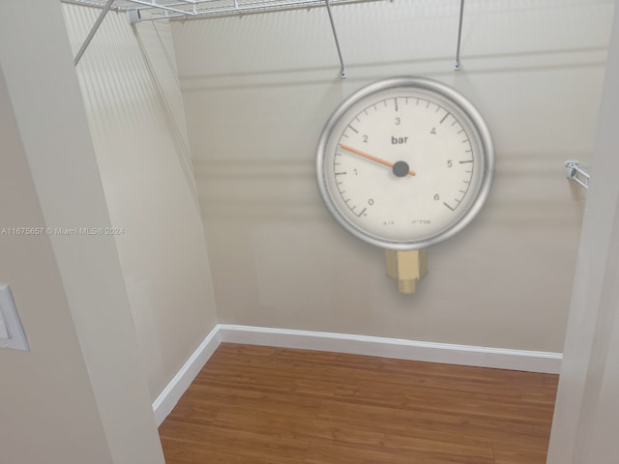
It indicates 1.6 bar
